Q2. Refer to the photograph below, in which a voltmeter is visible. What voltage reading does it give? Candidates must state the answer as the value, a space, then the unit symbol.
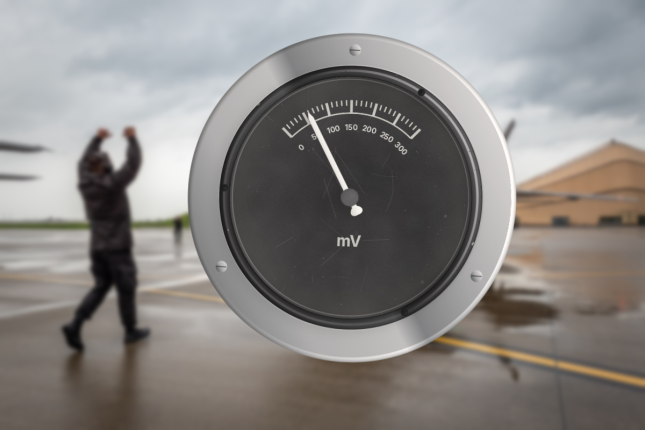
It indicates 60 mV
